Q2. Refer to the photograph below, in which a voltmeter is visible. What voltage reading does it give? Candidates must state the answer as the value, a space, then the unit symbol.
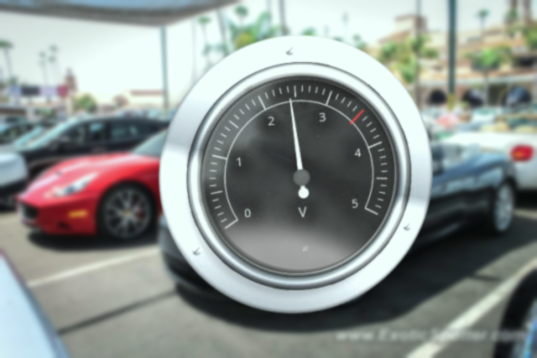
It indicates 2.4 V
